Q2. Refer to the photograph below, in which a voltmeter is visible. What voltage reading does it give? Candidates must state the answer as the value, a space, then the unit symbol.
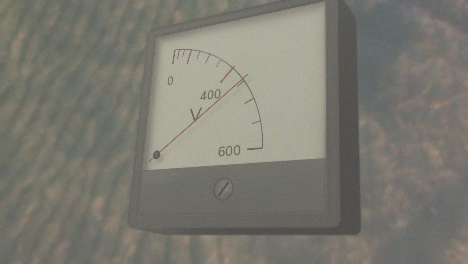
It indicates 450 V
